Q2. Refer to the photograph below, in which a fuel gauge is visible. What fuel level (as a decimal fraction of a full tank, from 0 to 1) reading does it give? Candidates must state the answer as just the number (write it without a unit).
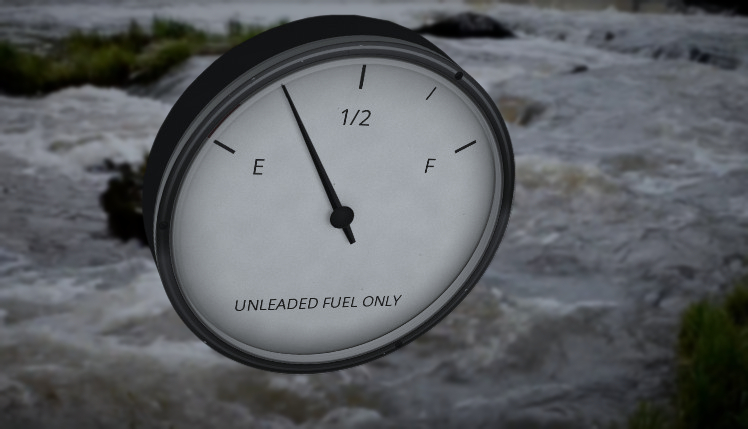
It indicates 0.25
